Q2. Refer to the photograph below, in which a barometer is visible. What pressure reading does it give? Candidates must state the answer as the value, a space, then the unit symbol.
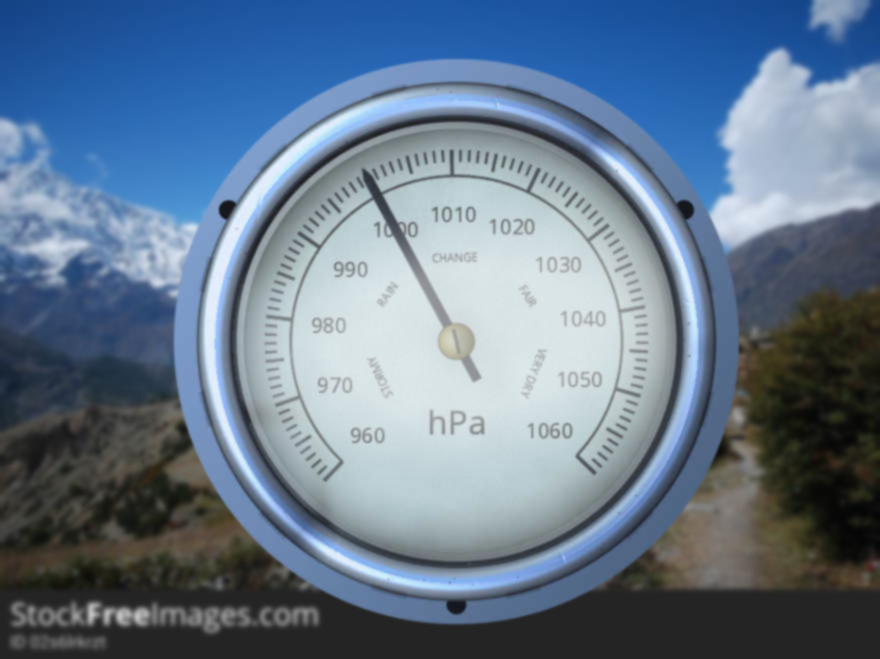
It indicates 1000 hPa
